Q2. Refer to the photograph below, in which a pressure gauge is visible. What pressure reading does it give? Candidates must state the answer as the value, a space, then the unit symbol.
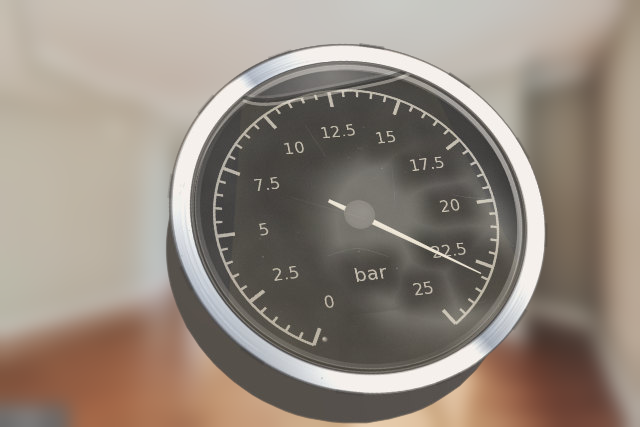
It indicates 23 bar
